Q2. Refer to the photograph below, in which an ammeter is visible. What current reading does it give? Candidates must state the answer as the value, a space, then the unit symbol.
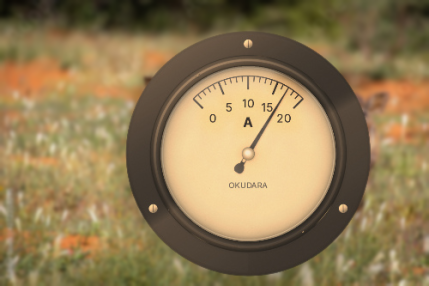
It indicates 17 A
